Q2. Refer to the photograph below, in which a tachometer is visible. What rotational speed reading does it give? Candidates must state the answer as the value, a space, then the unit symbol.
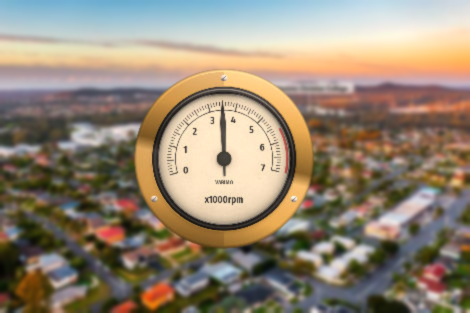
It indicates 3500 rpm
